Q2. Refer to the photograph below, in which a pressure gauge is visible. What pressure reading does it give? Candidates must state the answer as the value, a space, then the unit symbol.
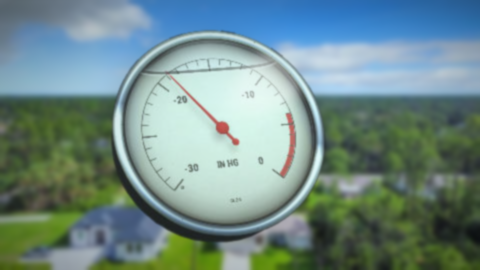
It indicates -19 inHg
